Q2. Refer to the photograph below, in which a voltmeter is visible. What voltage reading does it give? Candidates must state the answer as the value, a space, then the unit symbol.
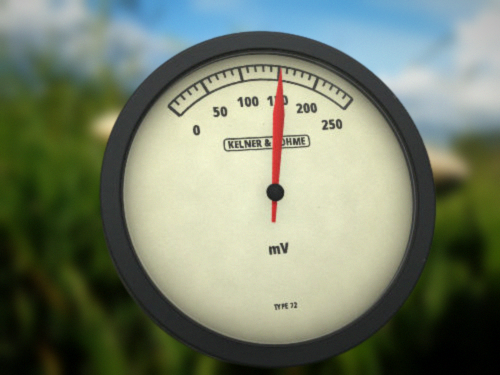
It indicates 150 mV
